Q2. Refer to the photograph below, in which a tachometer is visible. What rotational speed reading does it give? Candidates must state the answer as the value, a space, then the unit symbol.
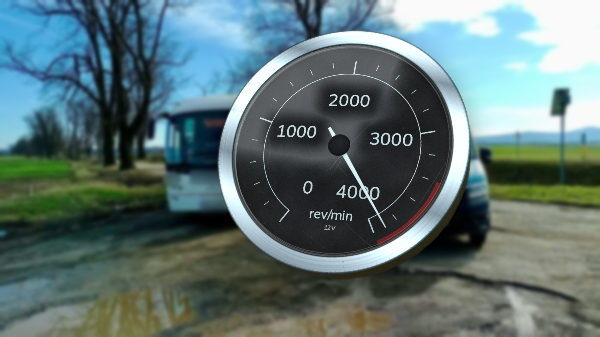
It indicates 3900 rpm
